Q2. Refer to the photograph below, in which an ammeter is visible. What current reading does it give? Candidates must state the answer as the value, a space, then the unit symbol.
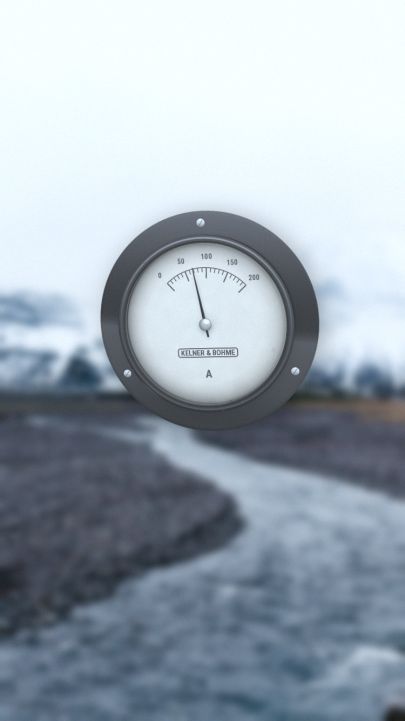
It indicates 70 A
